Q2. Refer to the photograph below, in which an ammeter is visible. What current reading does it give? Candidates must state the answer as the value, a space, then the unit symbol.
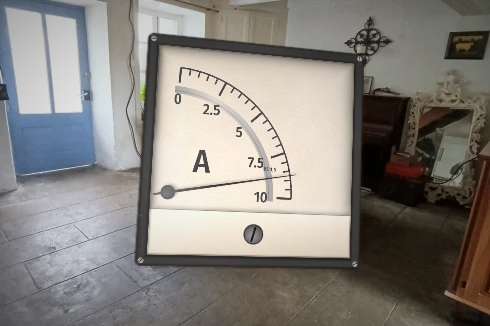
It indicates 8.75 A
